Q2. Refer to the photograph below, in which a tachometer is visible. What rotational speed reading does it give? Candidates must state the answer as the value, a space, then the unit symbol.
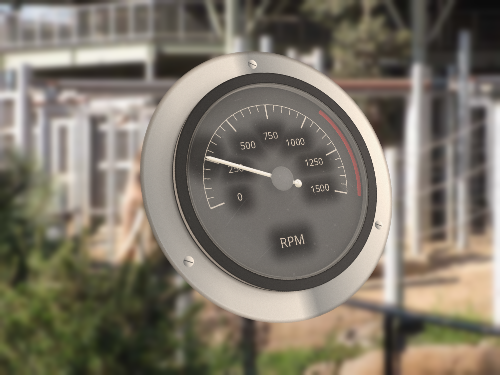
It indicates 250 rpm
